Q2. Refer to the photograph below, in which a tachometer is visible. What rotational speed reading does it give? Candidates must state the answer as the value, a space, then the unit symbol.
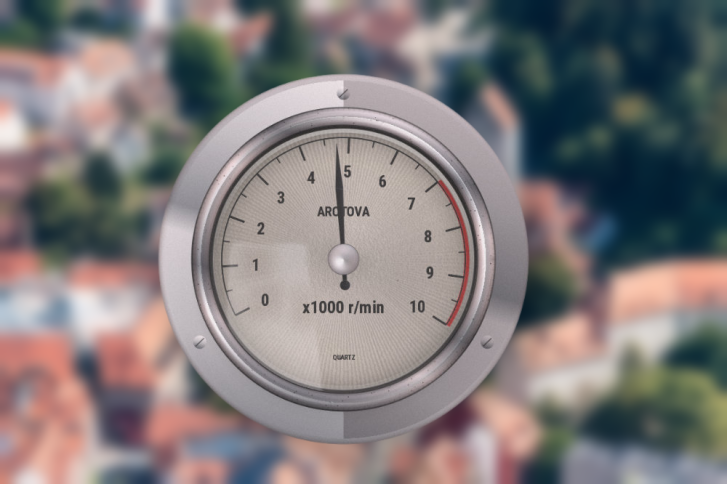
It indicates 4750 rpm
